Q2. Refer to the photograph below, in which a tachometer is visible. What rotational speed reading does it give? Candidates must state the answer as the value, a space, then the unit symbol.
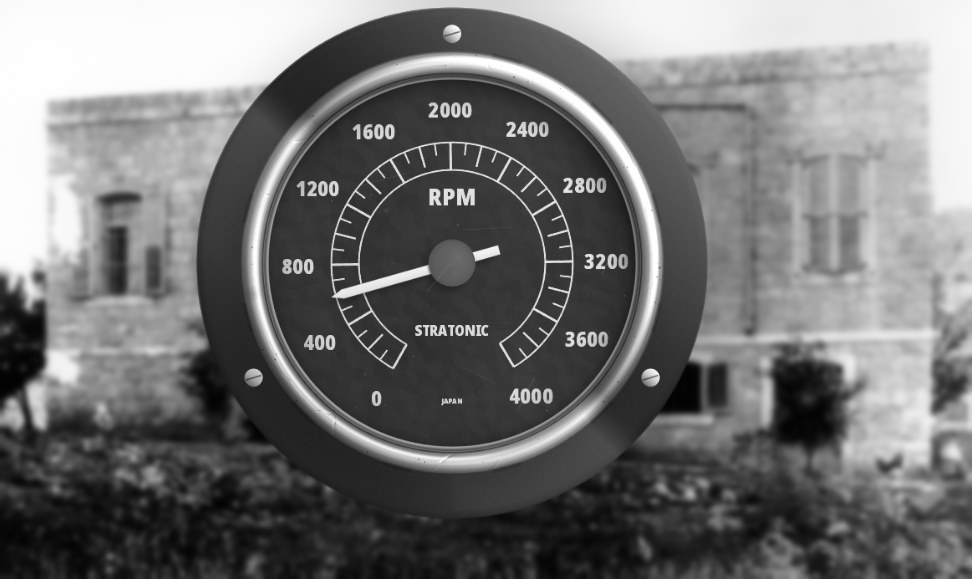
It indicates 600 rpm
